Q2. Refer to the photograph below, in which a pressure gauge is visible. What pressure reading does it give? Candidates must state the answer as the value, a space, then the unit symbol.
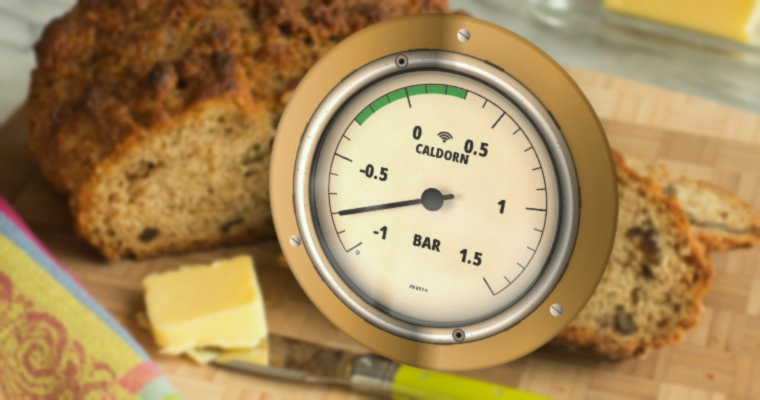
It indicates -0.8 bar
